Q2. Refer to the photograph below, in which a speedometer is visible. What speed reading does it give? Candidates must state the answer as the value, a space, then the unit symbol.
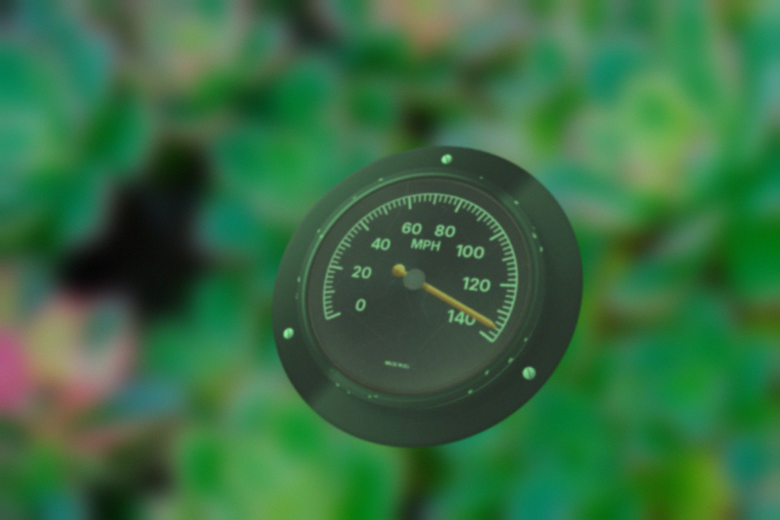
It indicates 136 mph
